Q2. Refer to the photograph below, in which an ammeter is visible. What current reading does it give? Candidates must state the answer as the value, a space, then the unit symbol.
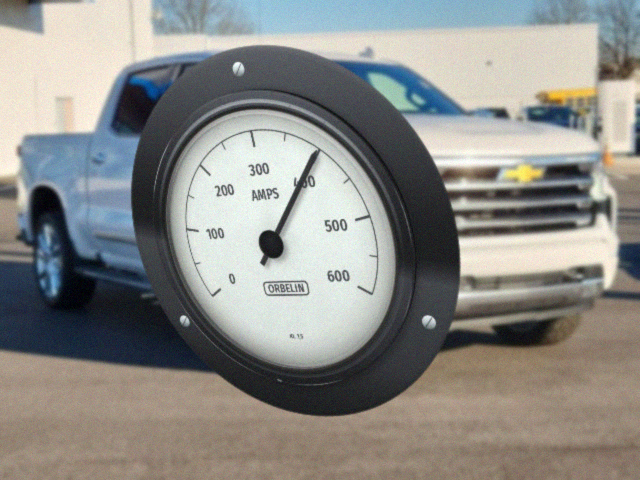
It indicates 400 A
